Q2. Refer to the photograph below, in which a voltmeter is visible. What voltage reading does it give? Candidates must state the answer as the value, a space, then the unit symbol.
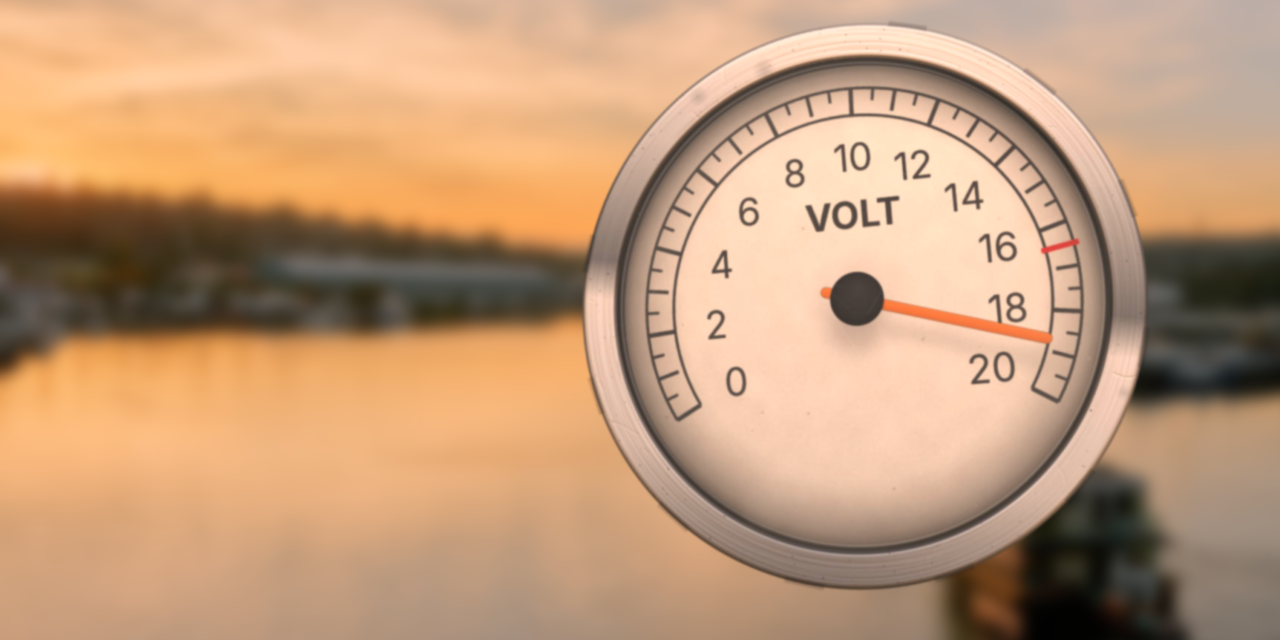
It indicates 18.75 V
